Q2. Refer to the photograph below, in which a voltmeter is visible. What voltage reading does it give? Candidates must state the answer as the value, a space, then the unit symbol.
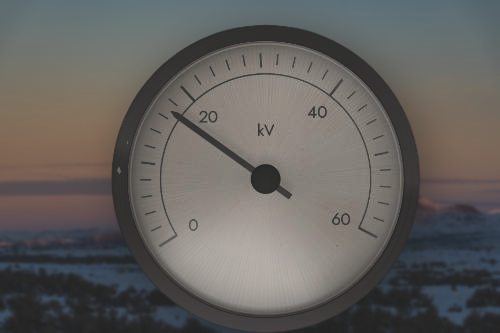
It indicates 17 kV
